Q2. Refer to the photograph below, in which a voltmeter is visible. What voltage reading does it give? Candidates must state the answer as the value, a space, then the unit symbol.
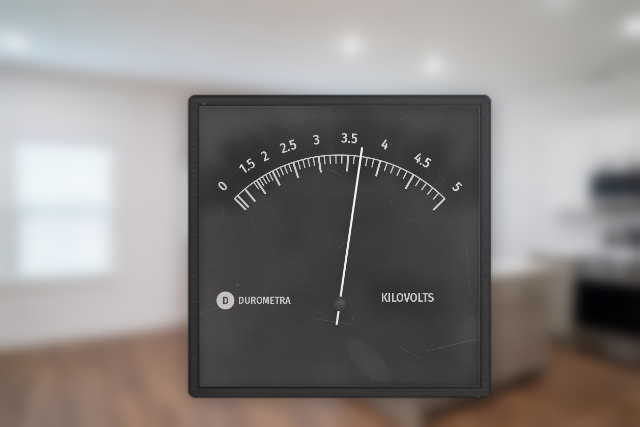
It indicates 3.7 kV
